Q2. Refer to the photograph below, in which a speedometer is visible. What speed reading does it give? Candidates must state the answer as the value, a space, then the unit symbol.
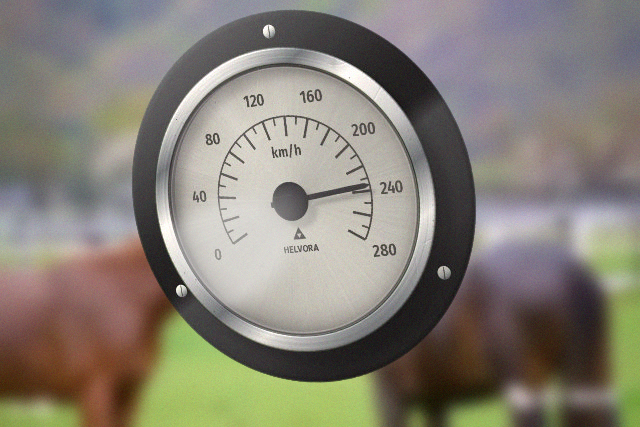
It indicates 235 km/h
